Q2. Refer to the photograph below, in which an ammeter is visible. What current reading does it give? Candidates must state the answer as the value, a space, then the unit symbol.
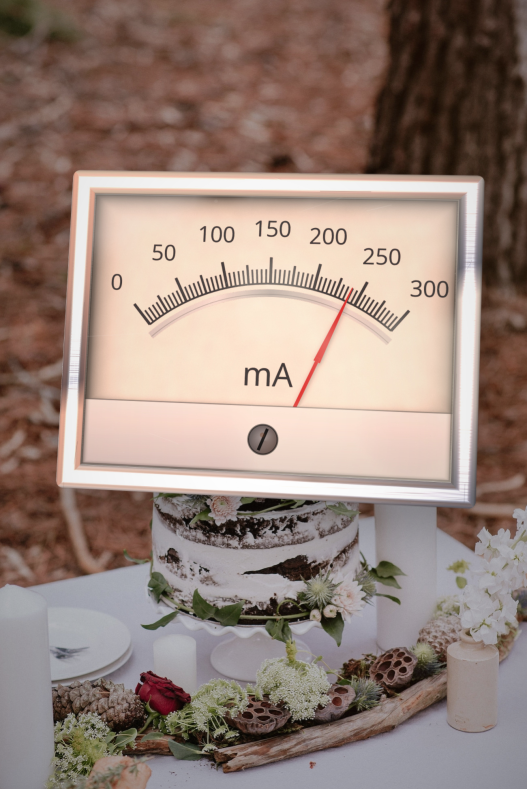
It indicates 240 mA
